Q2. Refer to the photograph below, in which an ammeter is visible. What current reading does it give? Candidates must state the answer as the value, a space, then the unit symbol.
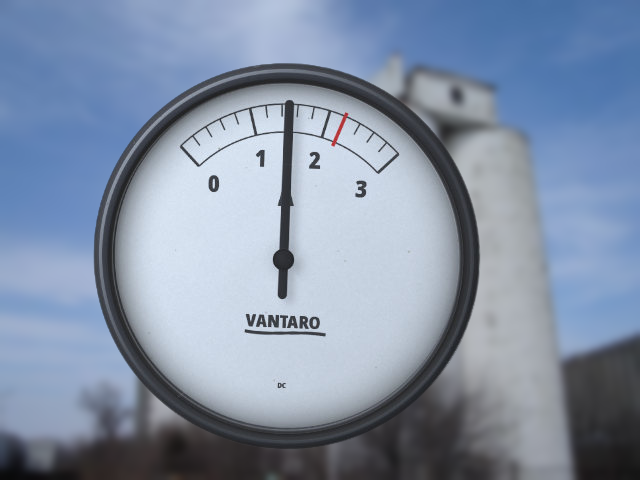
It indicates 1.5 A
